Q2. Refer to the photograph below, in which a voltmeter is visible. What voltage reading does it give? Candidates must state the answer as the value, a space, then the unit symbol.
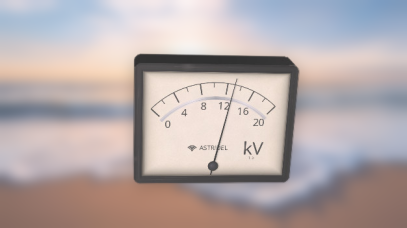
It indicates 13 kV
